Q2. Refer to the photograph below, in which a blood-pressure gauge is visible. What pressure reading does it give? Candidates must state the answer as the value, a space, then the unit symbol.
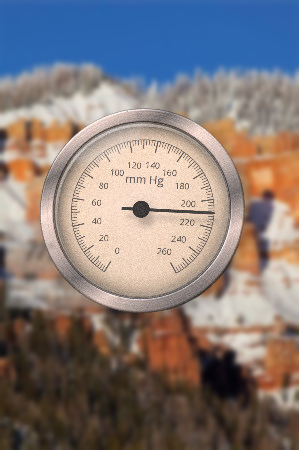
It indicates 210 mmHg
